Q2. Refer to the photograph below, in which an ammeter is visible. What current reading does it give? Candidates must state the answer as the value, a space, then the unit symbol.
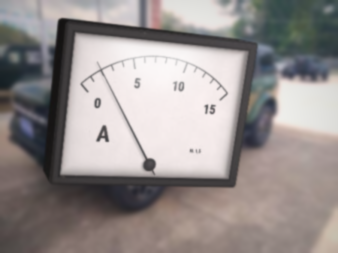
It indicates 2 A
